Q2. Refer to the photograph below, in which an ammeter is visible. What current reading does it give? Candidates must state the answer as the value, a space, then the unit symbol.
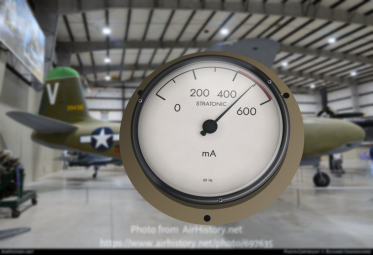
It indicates 500 mA
